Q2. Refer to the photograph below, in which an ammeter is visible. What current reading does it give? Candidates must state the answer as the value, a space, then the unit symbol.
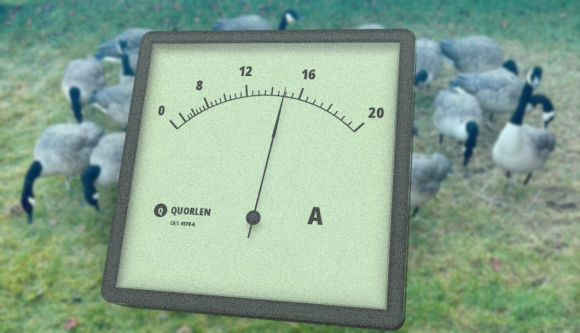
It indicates 15 A
